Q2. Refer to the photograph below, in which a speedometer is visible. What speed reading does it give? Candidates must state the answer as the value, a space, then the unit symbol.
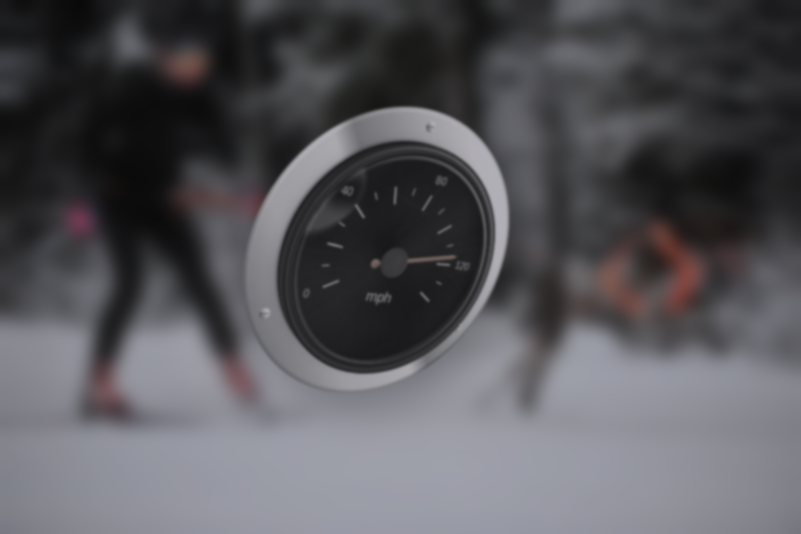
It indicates 115 mph
